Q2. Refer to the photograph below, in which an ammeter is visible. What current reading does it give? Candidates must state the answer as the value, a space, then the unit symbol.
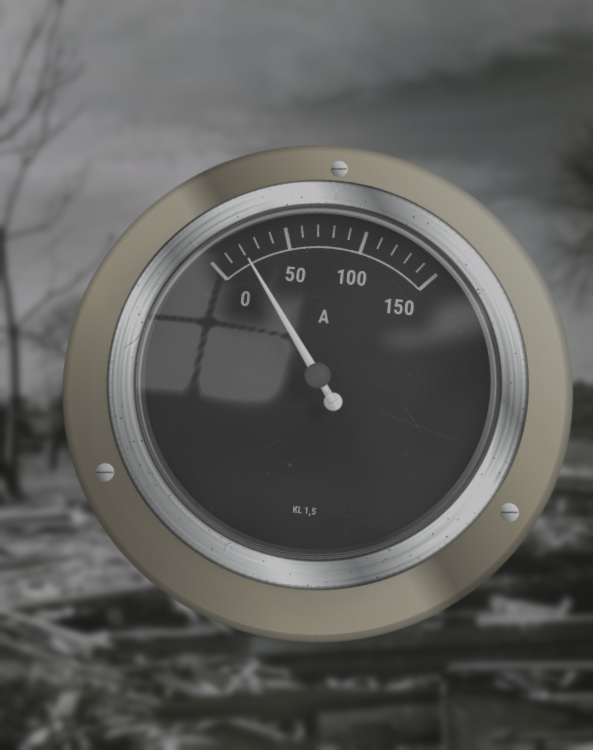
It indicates 20 A
